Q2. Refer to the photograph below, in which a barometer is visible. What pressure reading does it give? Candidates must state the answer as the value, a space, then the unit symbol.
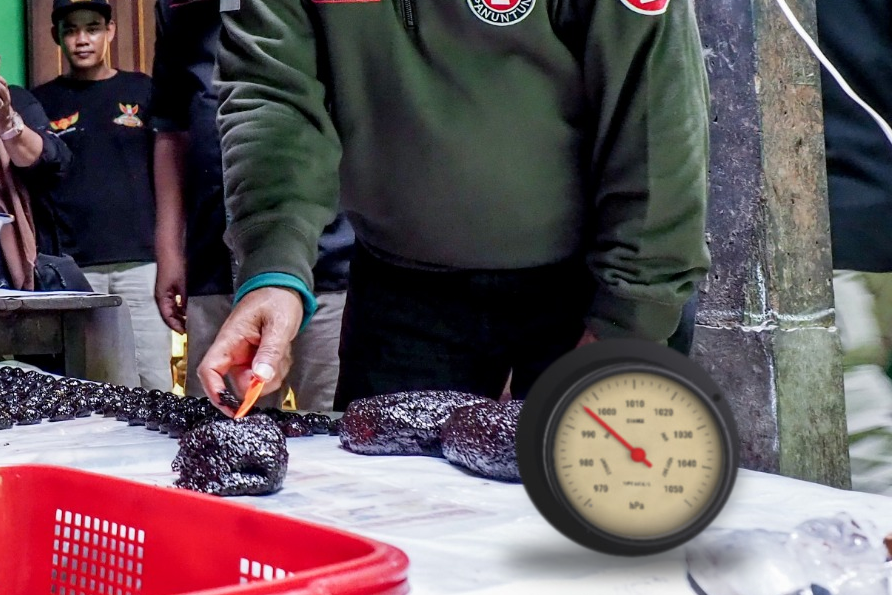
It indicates 996 hPa
